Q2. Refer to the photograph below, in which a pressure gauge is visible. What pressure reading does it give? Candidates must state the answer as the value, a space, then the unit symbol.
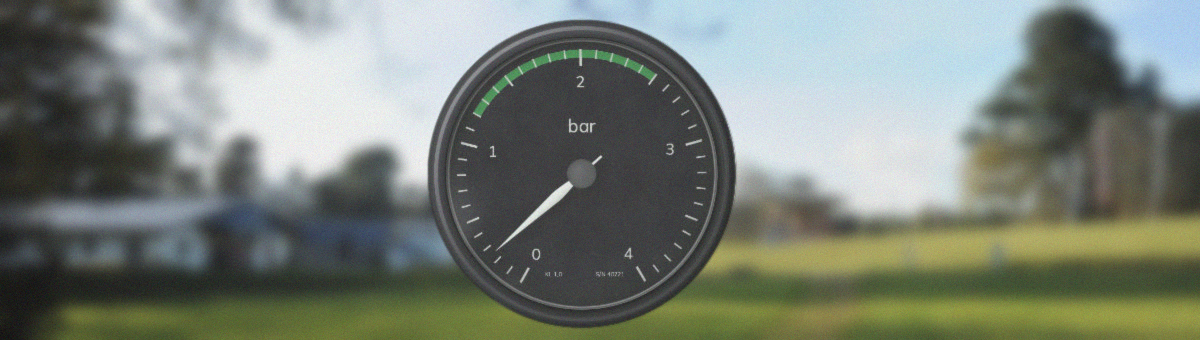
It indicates 0.25 bar
